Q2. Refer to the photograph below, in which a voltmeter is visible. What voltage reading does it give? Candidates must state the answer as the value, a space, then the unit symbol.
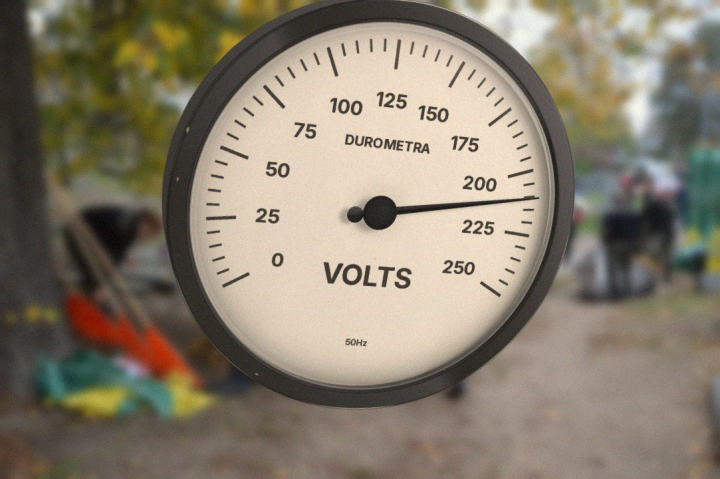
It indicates 210 V
